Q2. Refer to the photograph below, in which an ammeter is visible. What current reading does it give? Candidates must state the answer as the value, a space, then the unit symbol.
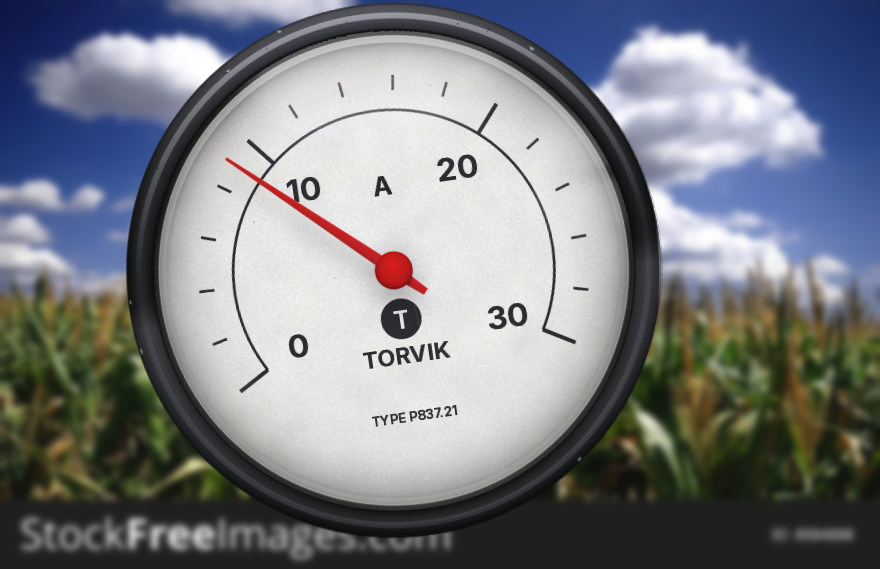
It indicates 9 A
